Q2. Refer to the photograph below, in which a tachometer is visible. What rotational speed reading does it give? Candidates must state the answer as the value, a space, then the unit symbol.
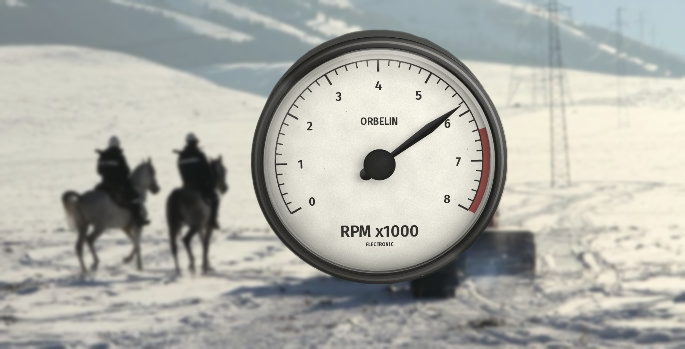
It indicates 5800 rpm
